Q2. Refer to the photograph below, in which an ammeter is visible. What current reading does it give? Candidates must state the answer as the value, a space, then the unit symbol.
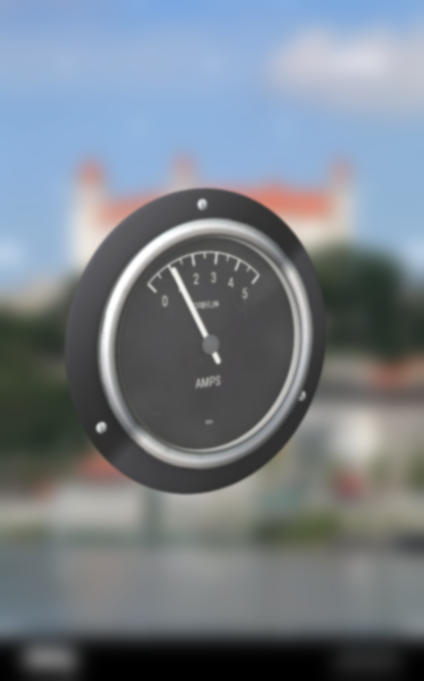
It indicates 1 A
